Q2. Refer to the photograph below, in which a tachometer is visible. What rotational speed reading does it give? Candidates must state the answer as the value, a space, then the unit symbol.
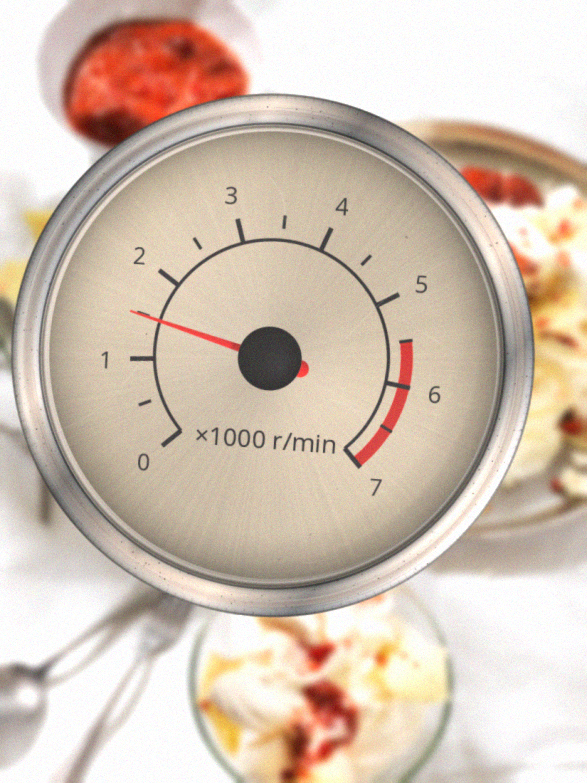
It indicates 1500 rpm
